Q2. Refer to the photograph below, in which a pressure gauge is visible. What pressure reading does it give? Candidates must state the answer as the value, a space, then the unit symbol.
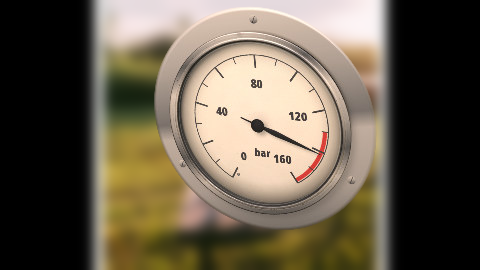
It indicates 140 bar
